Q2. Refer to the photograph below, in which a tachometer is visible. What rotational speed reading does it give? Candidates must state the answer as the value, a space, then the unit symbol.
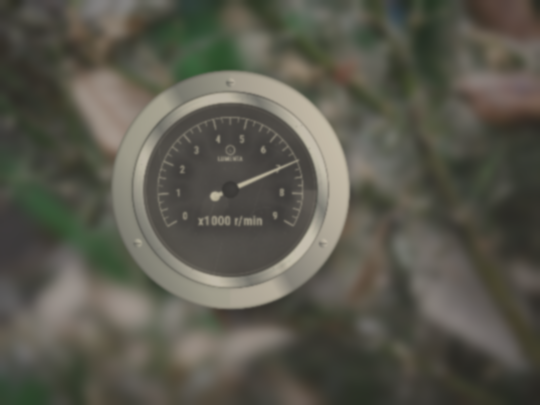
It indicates 7000 rpm
